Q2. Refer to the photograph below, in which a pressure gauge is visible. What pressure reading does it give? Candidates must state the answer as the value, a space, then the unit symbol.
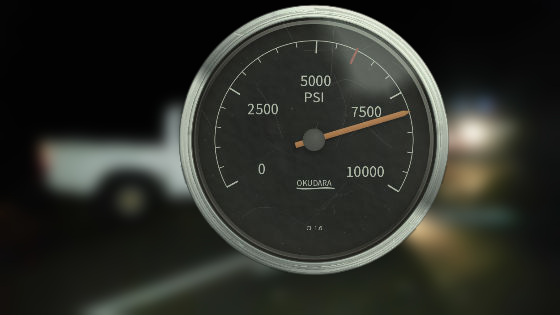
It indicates 8000 psi
